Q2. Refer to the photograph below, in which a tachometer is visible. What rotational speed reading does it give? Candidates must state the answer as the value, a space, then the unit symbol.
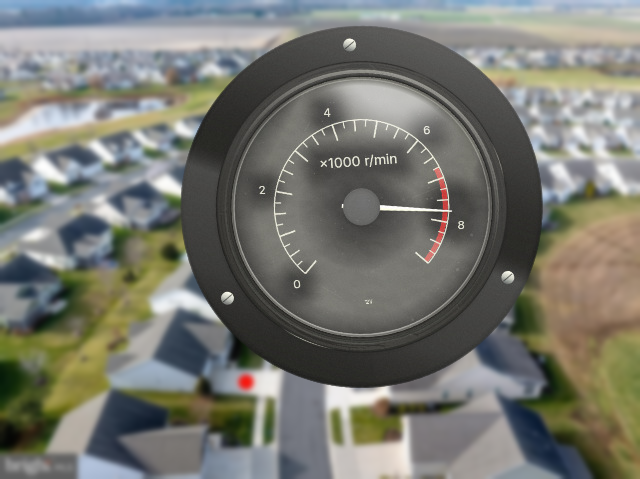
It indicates 7750 rpm
